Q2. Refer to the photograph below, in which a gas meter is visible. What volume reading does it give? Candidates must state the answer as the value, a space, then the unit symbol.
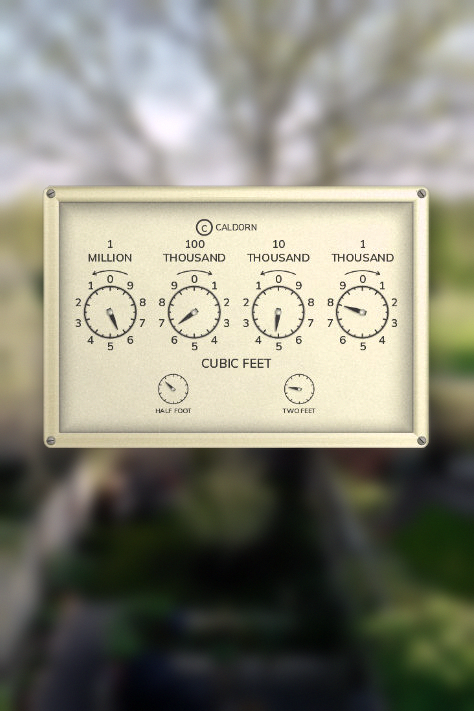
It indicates 564800 ft³
